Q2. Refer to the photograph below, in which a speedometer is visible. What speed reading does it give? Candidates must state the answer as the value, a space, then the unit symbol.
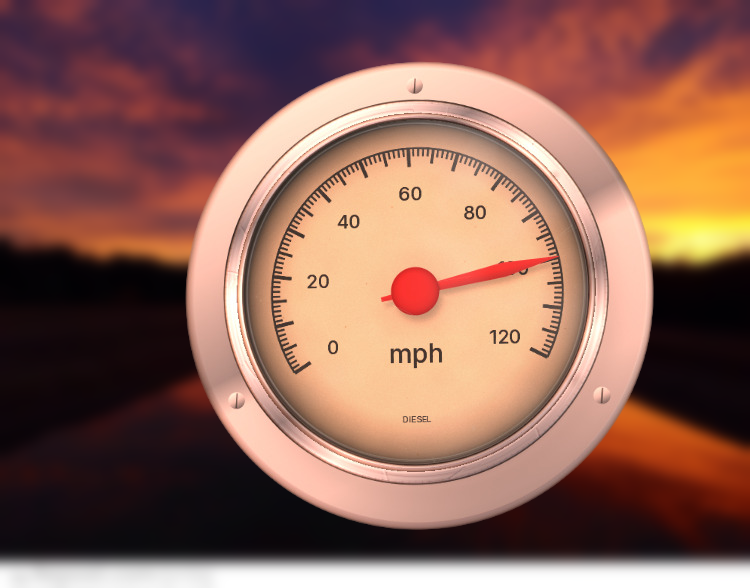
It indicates 100 mph
